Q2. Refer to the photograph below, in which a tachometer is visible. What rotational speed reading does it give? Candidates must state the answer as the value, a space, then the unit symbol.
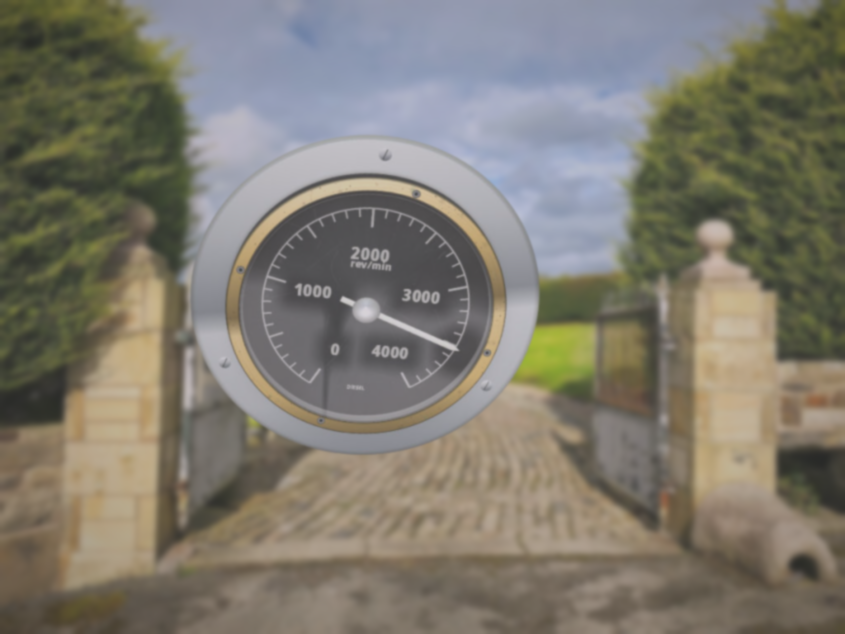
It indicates 3500 rpm
